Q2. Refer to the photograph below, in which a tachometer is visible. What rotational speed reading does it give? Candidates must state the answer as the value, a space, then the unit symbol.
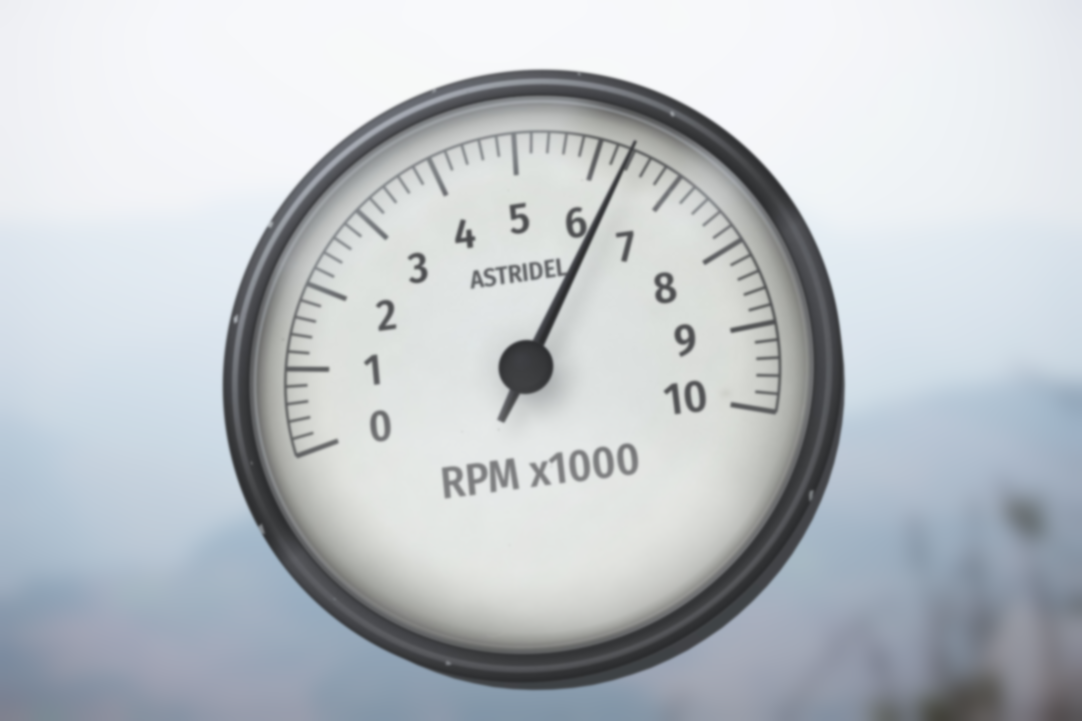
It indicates 6400 rpm
